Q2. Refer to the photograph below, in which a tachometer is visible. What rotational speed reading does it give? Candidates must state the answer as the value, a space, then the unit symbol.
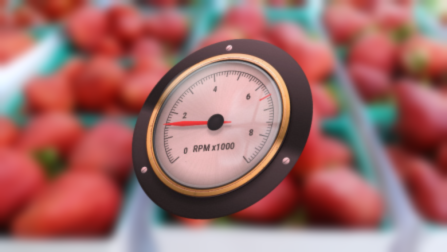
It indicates 1500 rpm
